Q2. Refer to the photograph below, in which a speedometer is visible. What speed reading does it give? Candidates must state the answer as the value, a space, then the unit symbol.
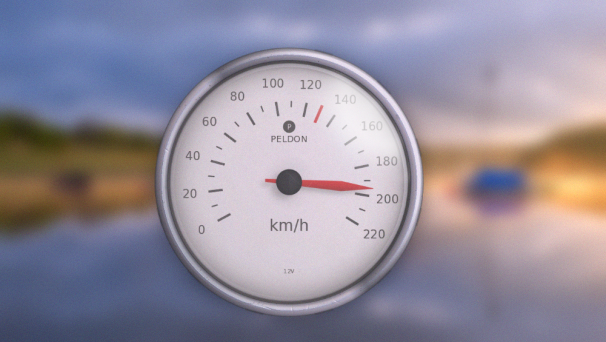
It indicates 195 km/h
